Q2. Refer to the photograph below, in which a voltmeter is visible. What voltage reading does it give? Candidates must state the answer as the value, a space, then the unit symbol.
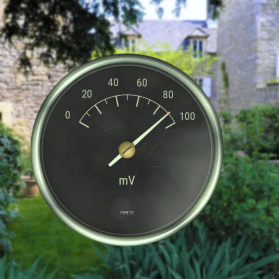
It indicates 90 mV
